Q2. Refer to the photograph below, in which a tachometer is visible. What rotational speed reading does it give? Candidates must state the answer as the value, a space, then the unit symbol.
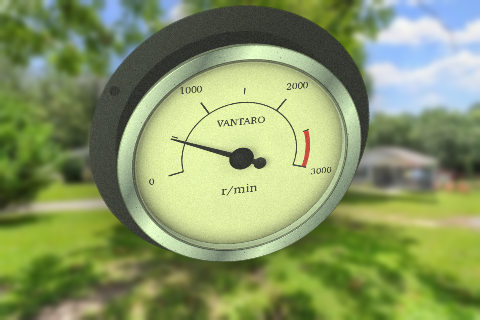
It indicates 500 rpm
